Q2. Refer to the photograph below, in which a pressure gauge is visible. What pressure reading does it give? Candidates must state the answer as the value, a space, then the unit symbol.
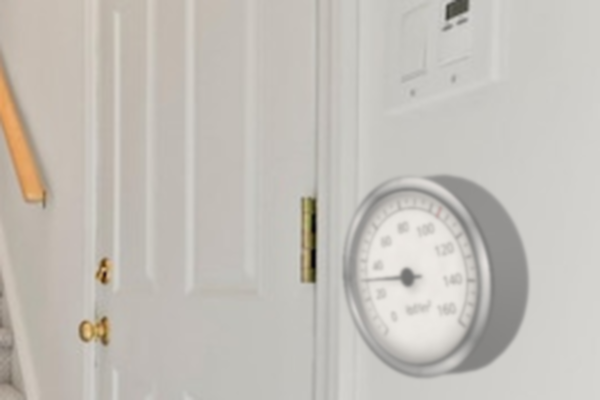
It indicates 30 psi
